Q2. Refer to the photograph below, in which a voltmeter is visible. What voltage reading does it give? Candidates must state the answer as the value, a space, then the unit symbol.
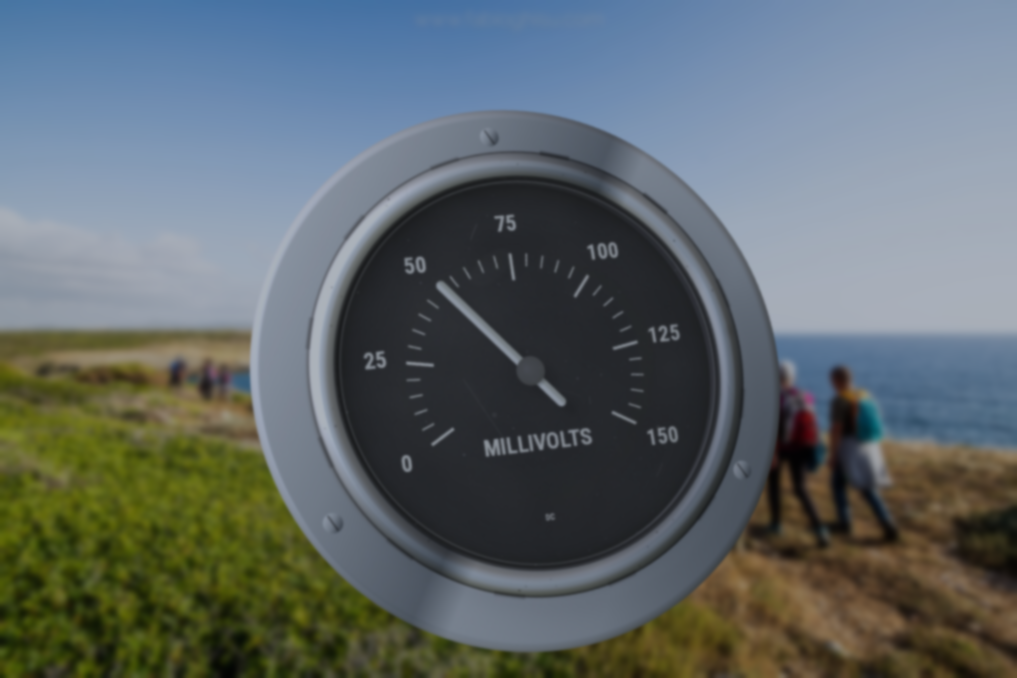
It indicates 50 mV
